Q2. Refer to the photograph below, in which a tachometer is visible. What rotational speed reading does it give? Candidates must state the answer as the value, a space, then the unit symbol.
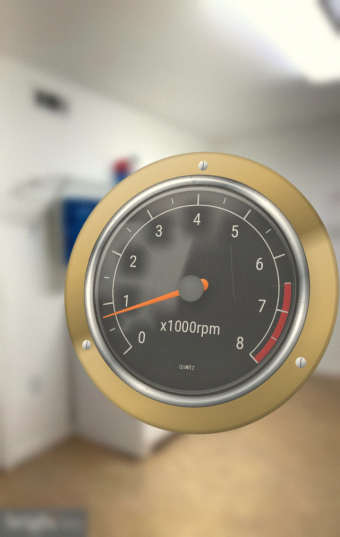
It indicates 750 rpm
